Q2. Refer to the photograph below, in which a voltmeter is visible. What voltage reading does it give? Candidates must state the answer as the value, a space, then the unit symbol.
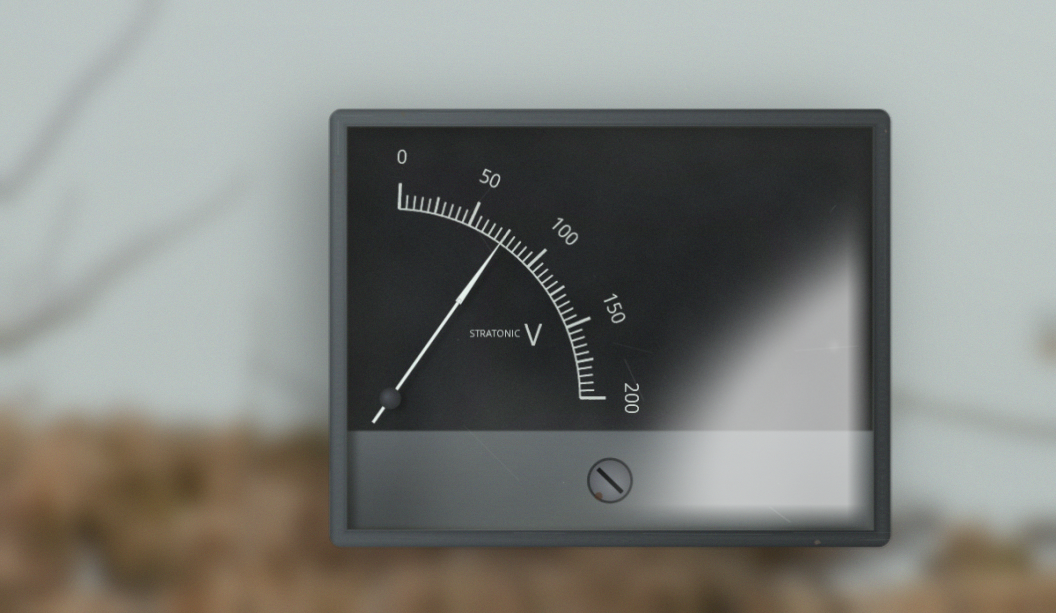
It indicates 75 V
